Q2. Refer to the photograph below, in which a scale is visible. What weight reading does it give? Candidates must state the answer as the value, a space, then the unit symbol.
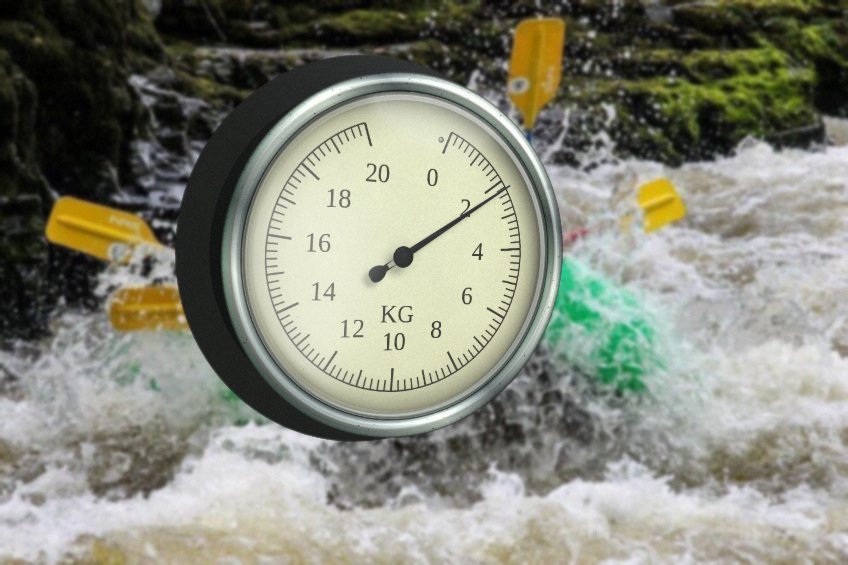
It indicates 2.2 kg
